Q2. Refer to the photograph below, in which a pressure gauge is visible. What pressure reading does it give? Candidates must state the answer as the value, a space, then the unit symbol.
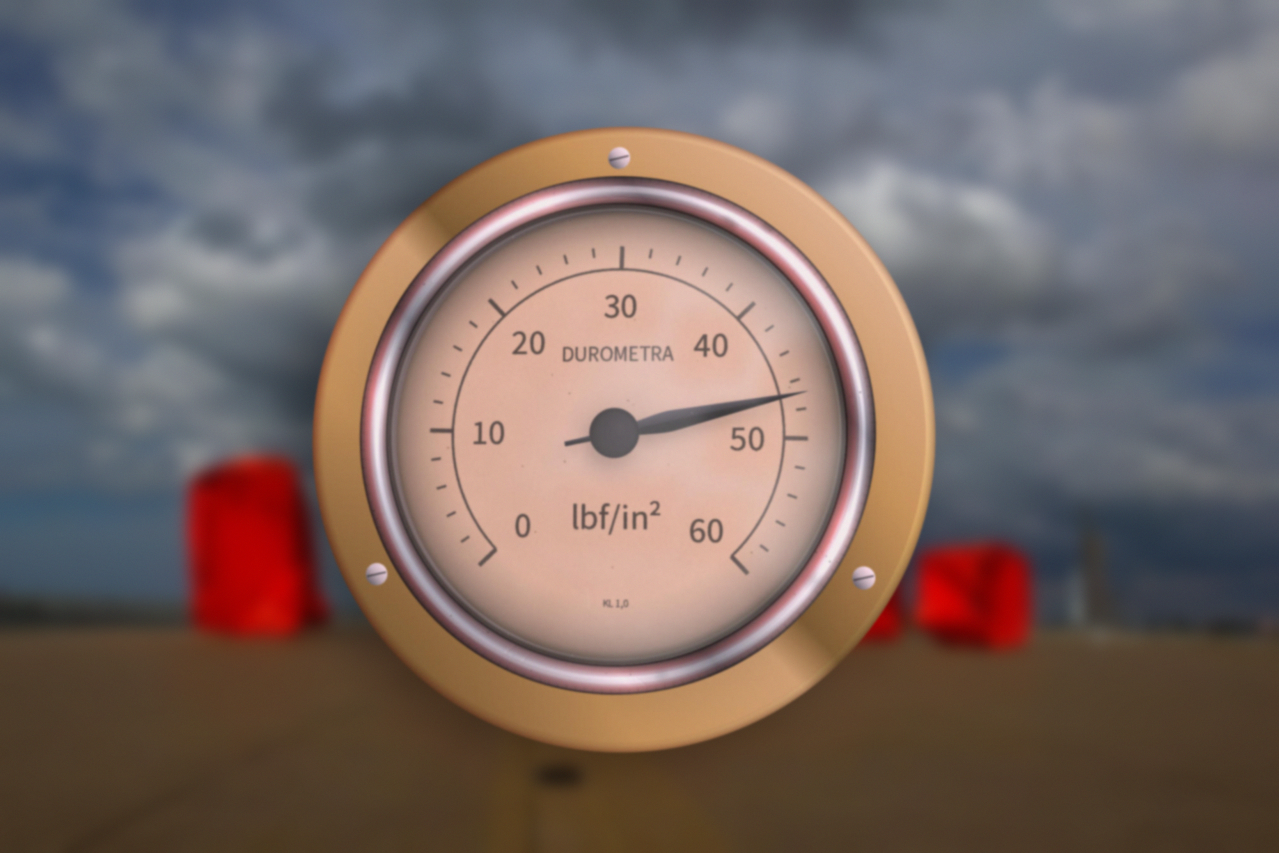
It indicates 47 psi
